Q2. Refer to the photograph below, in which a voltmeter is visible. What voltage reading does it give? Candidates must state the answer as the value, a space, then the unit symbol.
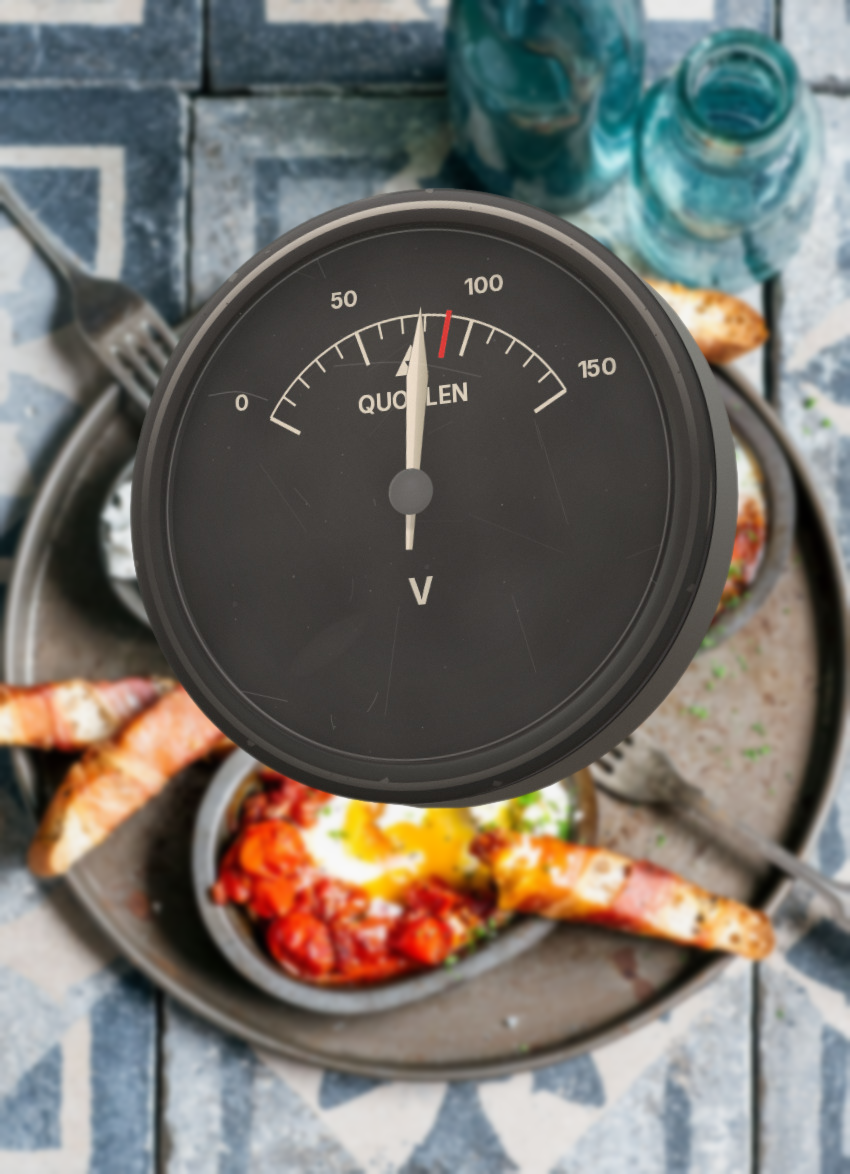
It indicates 80 V
